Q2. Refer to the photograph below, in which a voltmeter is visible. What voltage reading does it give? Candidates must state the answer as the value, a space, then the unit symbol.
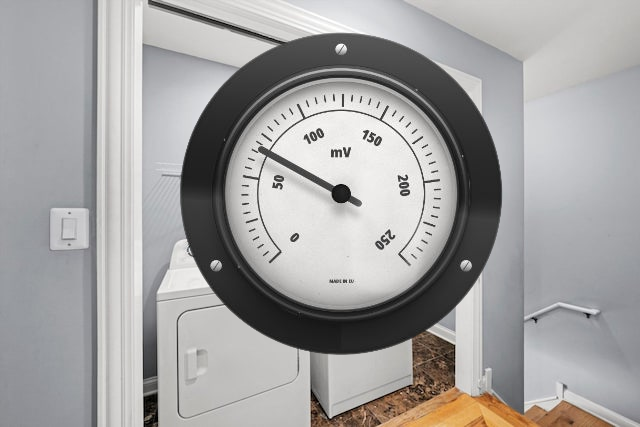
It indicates 67.5 mV
